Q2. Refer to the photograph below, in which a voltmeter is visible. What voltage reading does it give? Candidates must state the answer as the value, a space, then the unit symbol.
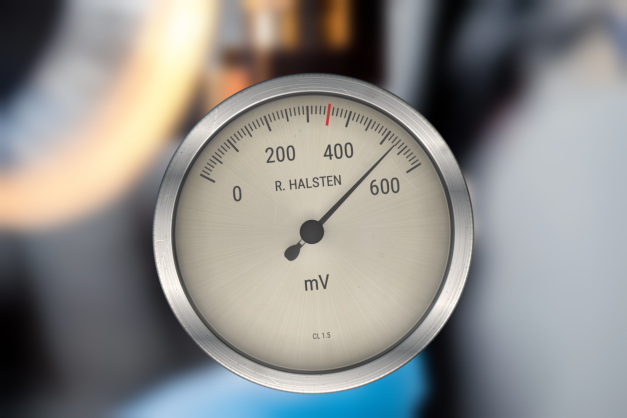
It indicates 530 mV
